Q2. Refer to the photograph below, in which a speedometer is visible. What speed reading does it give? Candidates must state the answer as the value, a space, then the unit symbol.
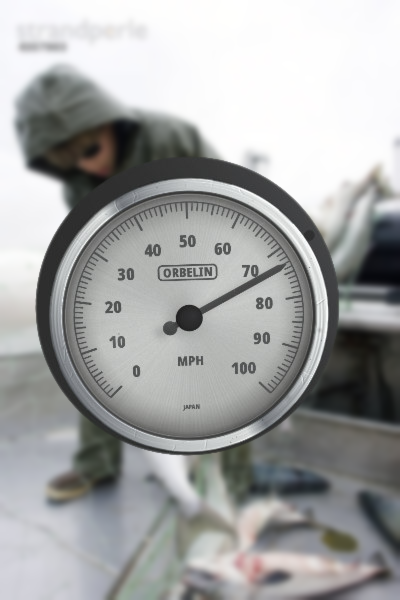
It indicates 73 mph
